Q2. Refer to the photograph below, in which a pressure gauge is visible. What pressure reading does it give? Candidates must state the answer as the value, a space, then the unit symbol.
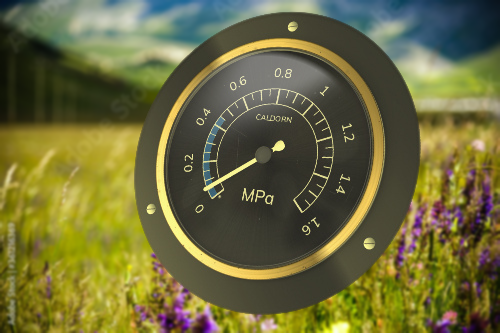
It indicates 0.05 MPa
